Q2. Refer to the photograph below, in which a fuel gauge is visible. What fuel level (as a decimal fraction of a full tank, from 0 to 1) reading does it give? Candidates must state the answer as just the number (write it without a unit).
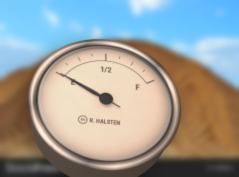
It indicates 0
